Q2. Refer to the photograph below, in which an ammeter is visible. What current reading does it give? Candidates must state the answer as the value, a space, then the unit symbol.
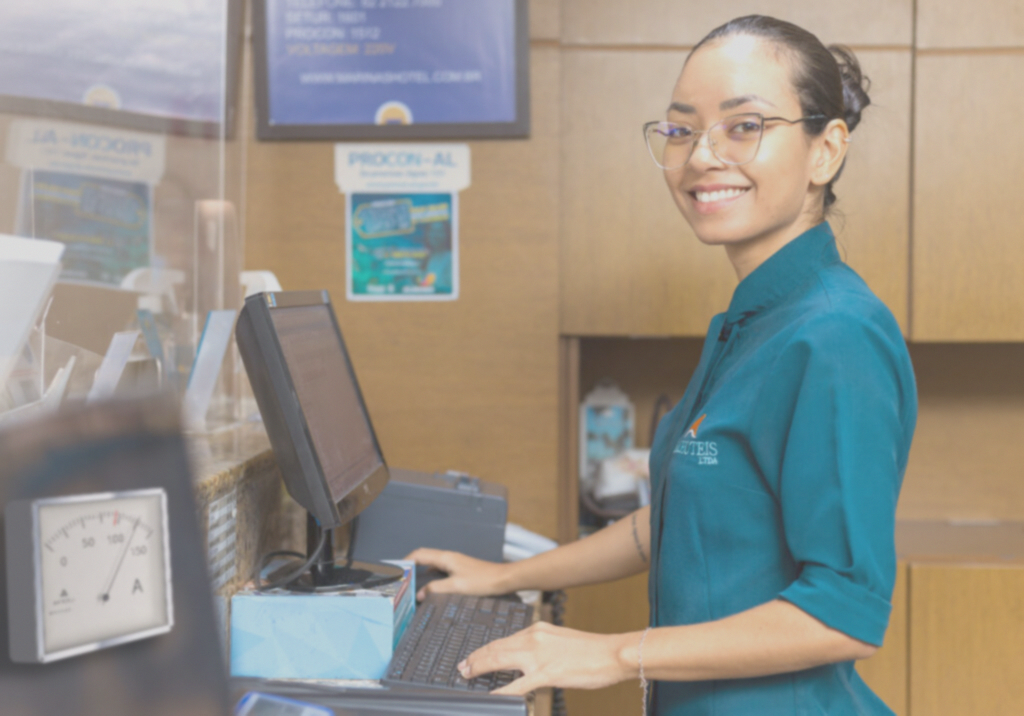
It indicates 125 A
